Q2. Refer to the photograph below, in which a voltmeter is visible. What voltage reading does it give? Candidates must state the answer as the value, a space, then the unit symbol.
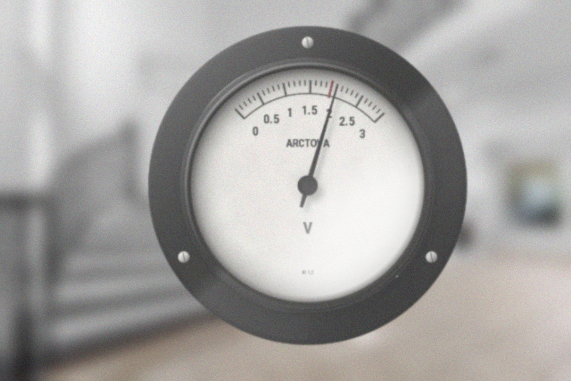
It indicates 2 V
